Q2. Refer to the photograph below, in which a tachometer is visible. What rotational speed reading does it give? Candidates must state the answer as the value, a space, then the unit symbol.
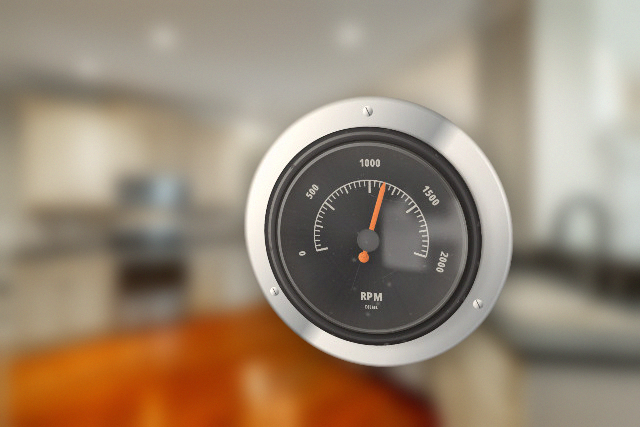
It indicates 1150 rpm
